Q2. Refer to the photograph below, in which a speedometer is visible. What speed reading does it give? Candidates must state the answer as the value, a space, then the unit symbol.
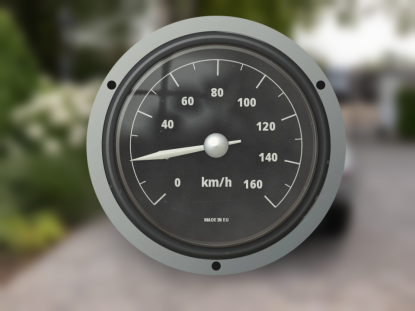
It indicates 20 km/h
